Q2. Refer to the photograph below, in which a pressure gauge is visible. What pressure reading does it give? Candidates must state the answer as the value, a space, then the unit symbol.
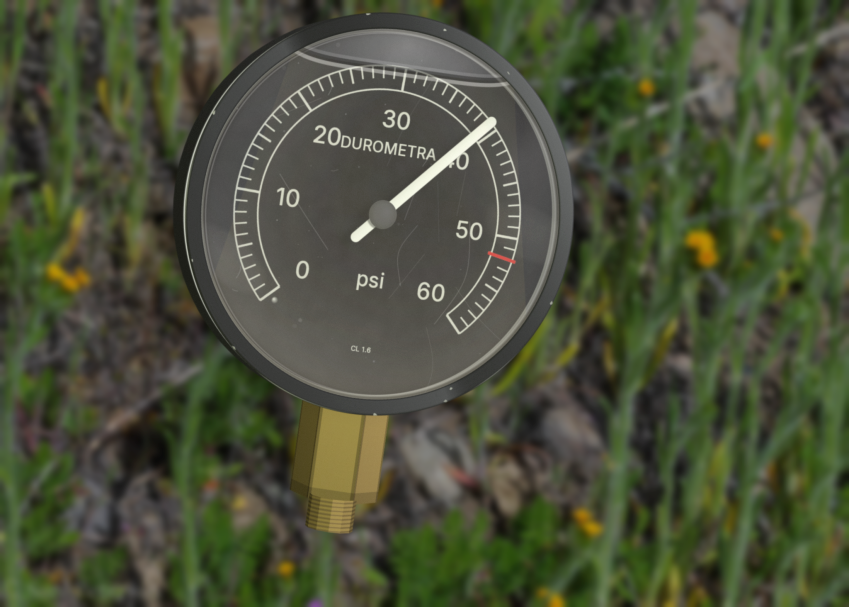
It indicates 39 psi
